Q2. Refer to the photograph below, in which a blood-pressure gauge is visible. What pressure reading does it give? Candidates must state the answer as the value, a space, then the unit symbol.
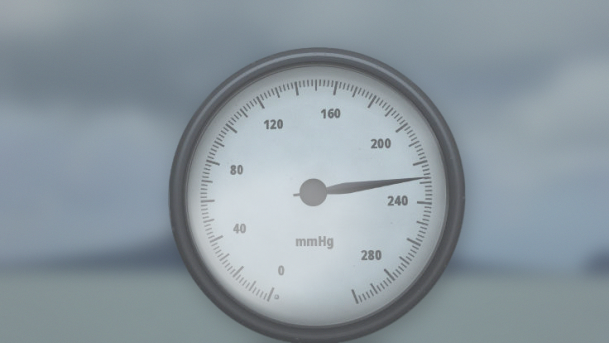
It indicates 228 mmHg
